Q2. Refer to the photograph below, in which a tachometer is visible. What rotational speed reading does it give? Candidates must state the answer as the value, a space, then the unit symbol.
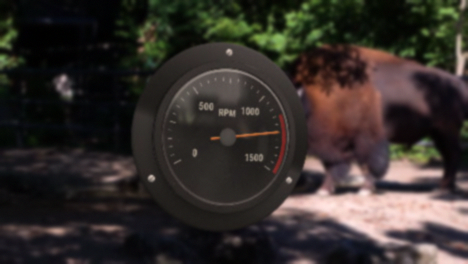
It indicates 1250 rpm
